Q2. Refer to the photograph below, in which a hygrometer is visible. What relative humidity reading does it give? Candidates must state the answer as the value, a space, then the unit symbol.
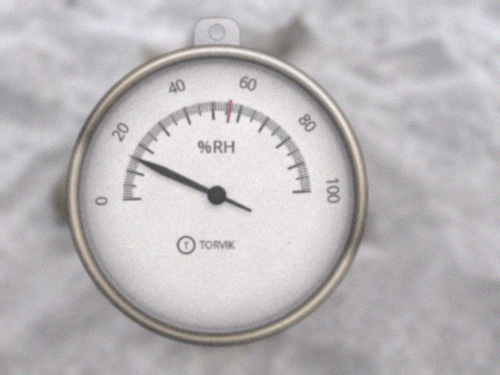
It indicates 15 %
